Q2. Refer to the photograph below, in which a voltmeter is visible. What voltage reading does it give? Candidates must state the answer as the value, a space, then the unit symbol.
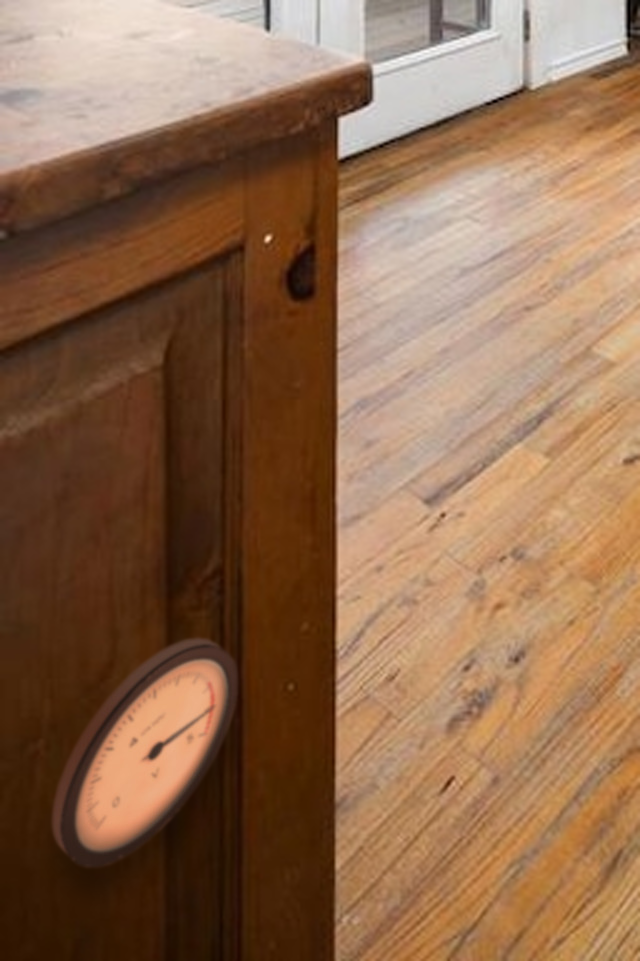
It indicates 4.5 V
